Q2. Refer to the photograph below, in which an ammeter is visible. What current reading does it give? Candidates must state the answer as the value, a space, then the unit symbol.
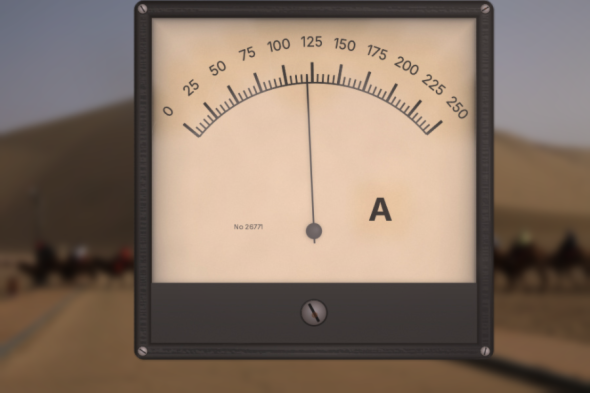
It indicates 120 A
